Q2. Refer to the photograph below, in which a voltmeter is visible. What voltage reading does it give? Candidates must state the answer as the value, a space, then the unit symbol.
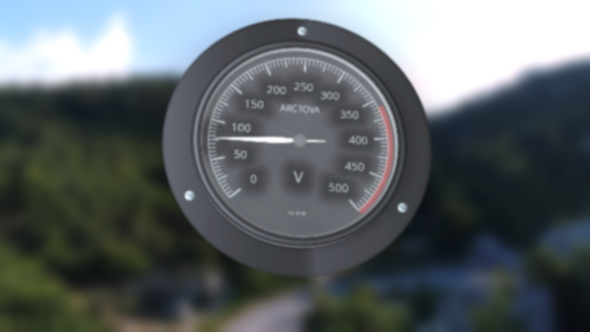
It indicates 75 V
